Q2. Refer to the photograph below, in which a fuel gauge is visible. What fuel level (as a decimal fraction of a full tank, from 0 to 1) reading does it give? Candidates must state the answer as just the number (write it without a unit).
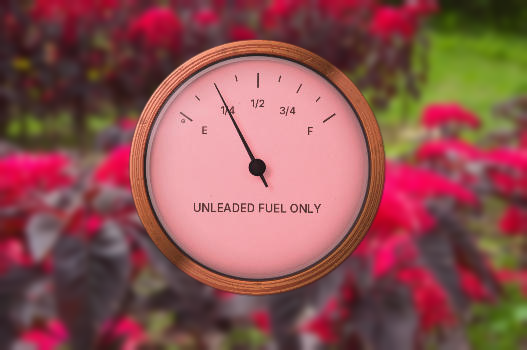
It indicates 0.25
